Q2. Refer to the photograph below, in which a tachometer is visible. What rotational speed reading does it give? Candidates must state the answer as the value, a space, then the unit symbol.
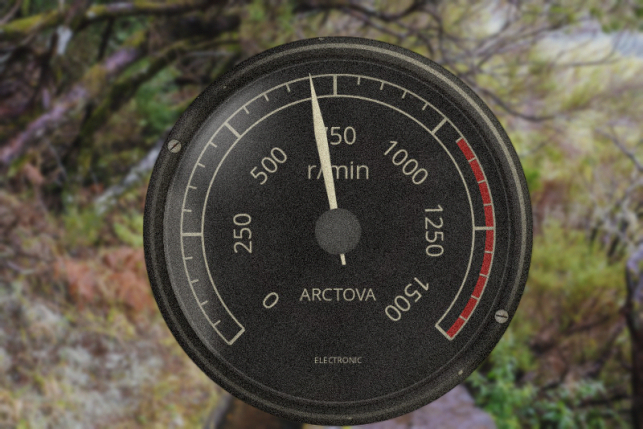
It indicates 700 rpm
